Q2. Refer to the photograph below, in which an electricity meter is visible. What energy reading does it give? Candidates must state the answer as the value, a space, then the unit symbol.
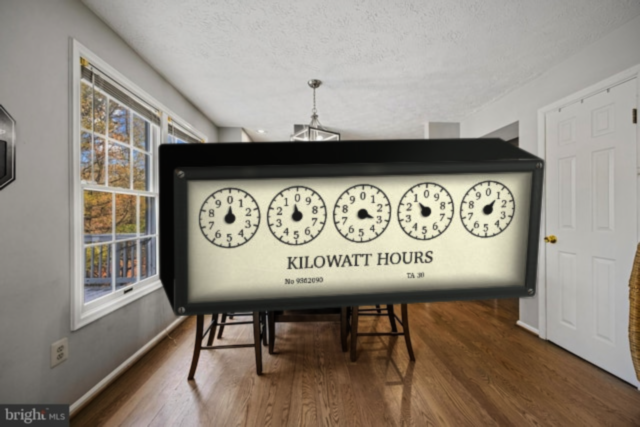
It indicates 311 kWh
